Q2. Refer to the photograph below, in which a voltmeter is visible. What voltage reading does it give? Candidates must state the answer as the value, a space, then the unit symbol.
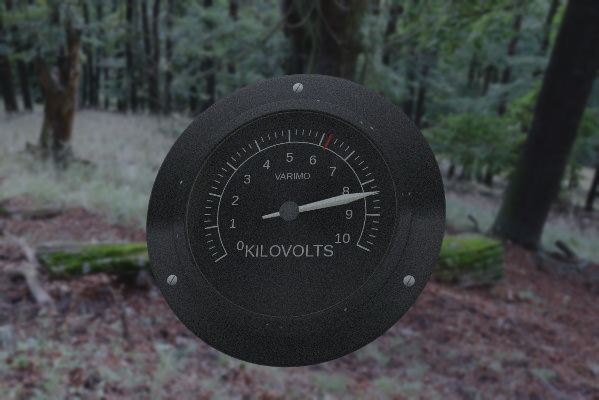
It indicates 8.4 kV
